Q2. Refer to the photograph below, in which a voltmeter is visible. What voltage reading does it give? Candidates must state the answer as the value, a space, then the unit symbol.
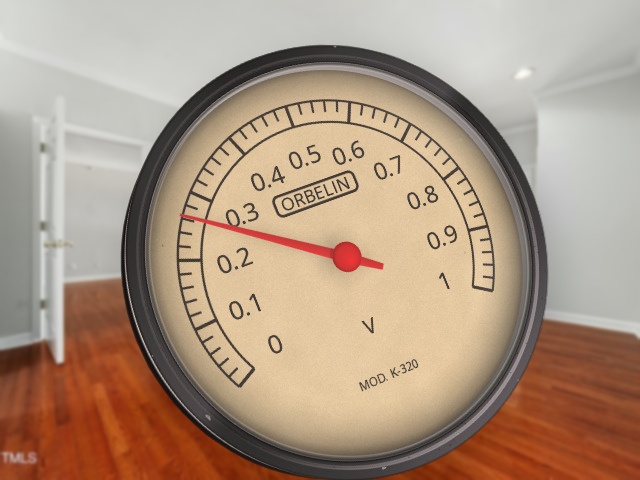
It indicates 0.26 V
